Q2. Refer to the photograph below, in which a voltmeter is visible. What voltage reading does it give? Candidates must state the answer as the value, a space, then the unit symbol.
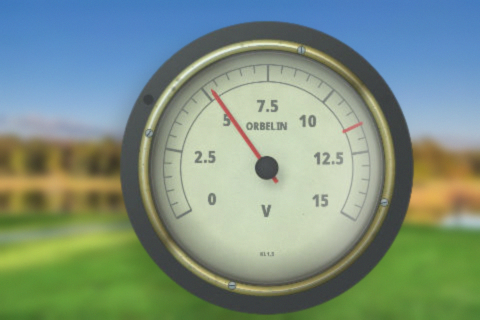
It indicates 5.25 V
